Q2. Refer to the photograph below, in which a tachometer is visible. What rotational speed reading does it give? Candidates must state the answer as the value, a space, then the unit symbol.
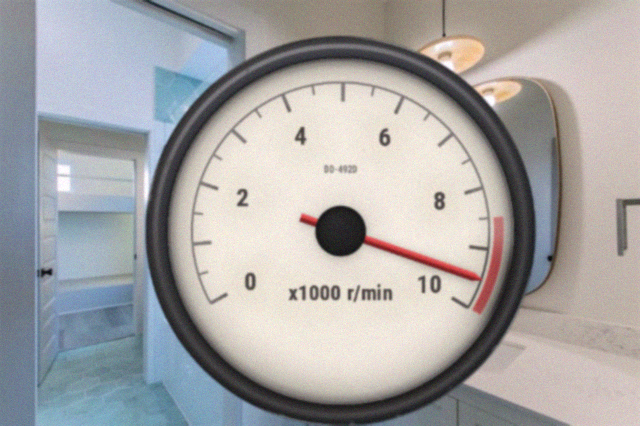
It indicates 9500 rpm
